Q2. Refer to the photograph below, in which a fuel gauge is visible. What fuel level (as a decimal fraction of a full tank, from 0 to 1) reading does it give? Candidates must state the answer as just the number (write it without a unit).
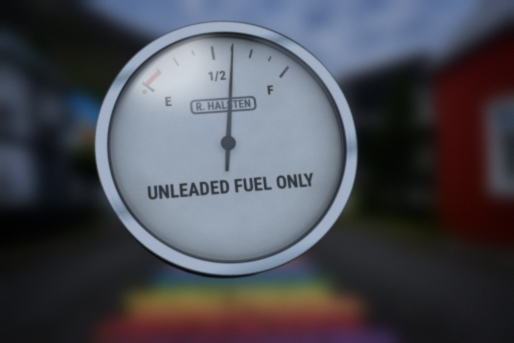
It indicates 0.625
